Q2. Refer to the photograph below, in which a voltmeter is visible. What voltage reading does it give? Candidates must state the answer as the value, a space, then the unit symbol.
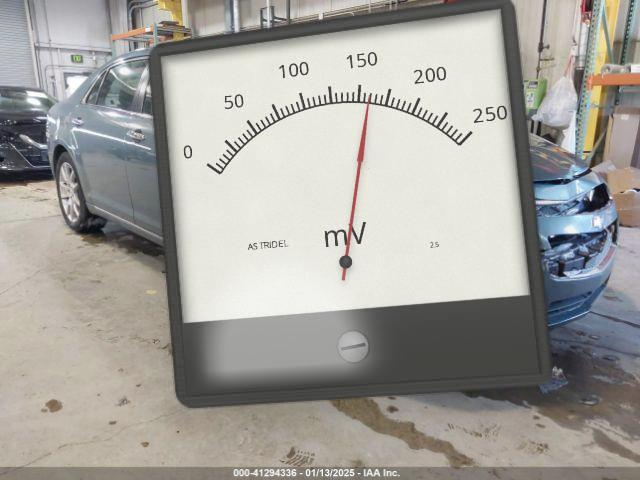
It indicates 160 mV
